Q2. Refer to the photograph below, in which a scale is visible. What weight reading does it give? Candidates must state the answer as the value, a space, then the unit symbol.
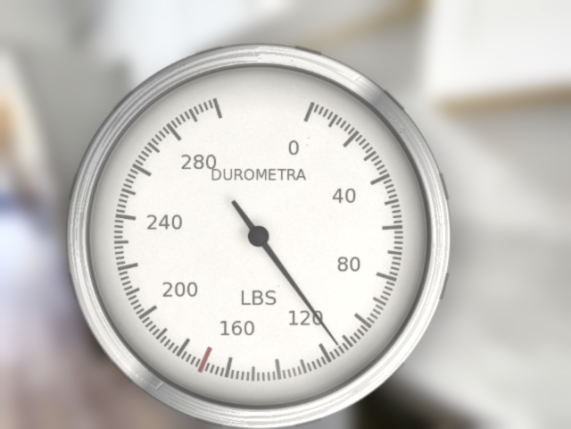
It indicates 114 lb
